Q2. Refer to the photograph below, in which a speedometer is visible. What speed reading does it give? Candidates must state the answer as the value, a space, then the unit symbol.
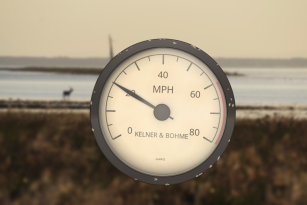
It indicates 20 mph
